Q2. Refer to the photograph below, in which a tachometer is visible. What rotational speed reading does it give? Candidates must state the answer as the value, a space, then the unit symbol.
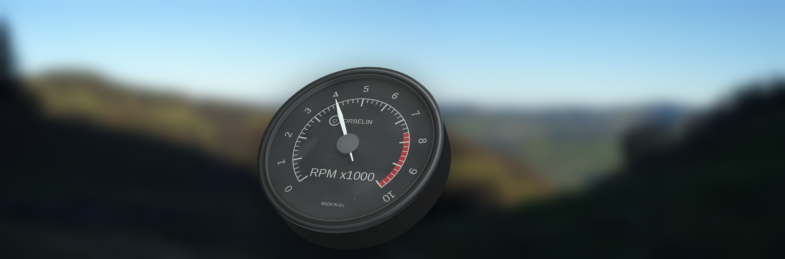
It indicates 4000 rpm
